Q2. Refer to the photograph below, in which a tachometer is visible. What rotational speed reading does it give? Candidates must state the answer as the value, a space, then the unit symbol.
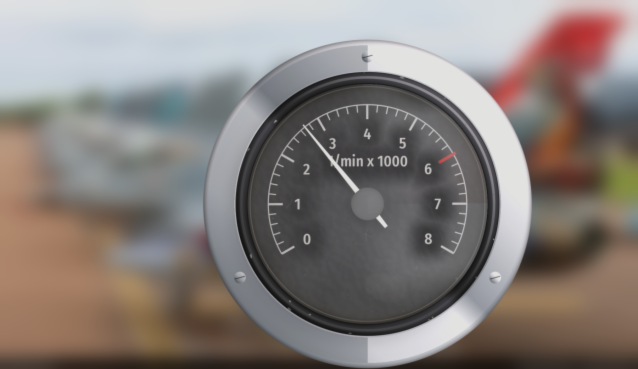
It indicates 2700 rpm
